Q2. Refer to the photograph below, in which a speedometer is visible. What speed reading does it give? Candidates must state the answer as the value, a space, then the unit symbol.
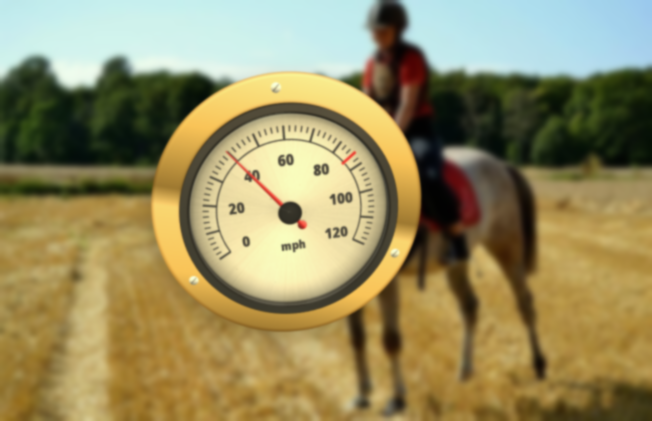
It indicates 40 mph
